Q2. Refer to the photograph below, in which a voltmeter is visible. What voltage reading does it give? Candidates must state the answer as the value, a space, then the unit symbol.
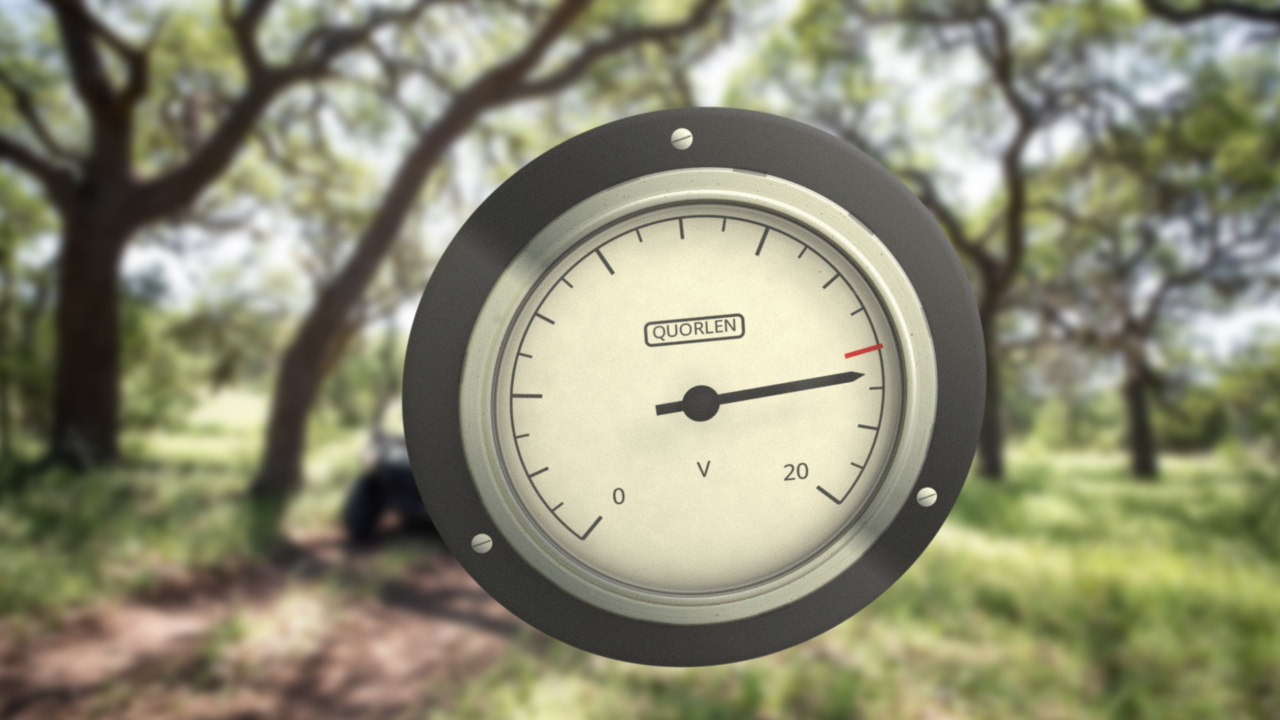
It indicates 16.5 V
